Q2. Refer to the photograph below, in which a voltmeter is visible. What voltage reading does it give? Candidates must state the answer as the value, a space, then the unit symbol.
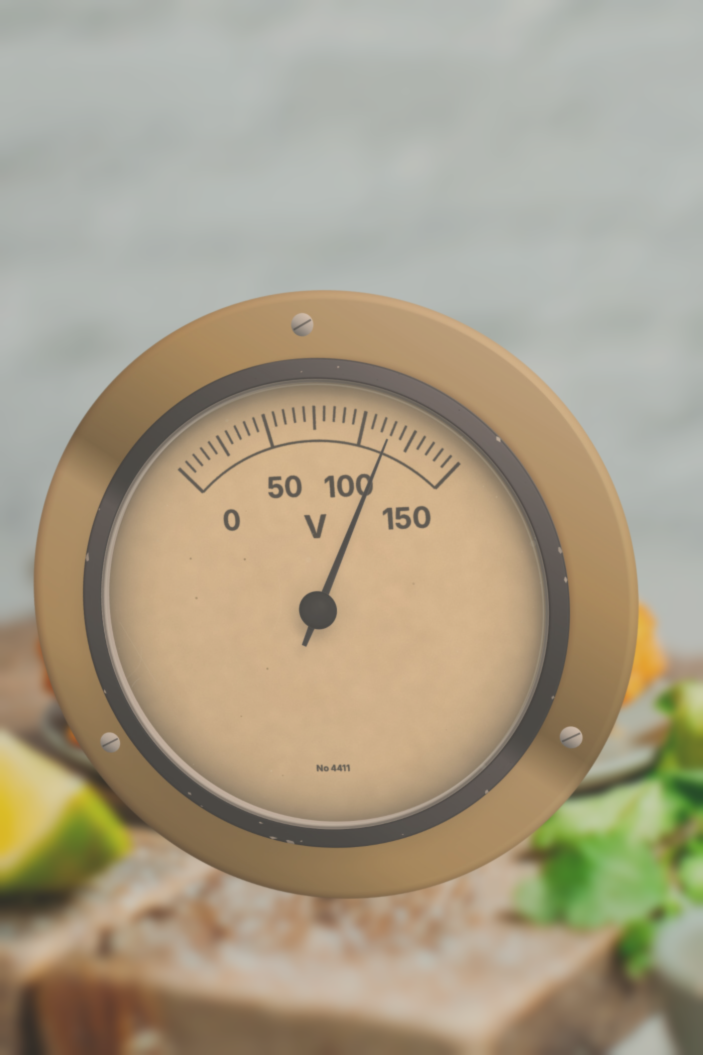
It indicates 115 V
